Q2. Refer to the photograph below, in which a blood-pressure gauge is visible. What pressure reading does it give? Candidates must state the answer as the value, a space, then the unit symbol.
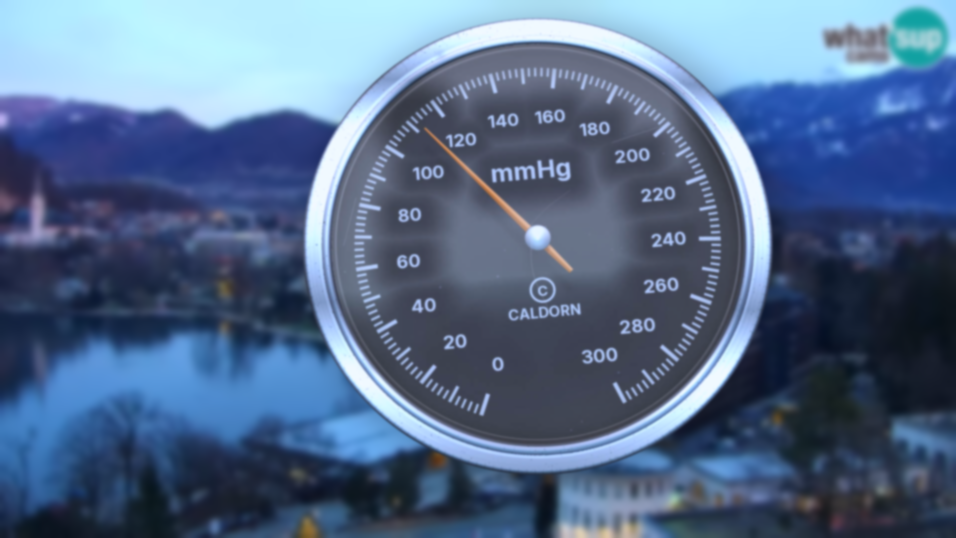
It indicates 112 mmHg
